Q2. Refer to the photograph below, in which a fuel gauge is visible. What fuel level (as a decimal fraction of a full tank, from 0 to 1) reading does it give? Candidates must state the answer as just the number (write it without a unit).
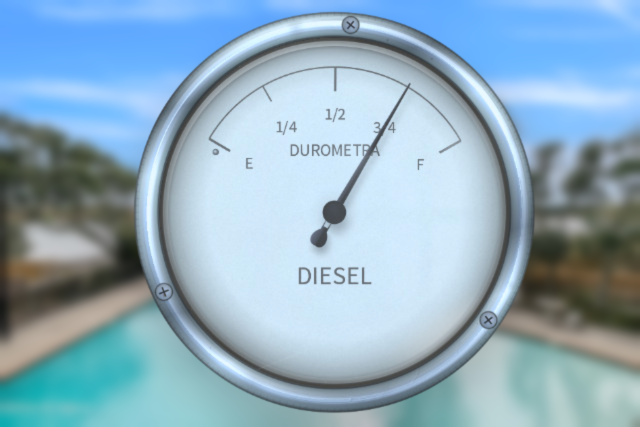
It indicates 0.75
